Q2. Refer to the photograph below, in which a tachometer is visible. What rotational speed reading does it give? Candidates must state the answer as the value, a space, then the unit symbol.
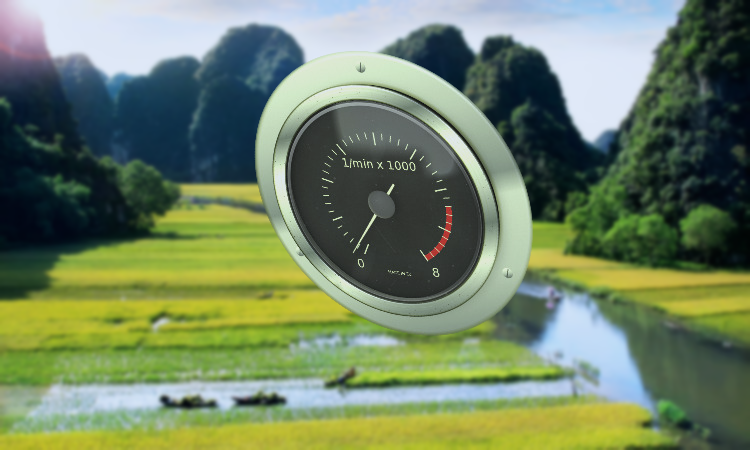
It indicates 200 rpm
